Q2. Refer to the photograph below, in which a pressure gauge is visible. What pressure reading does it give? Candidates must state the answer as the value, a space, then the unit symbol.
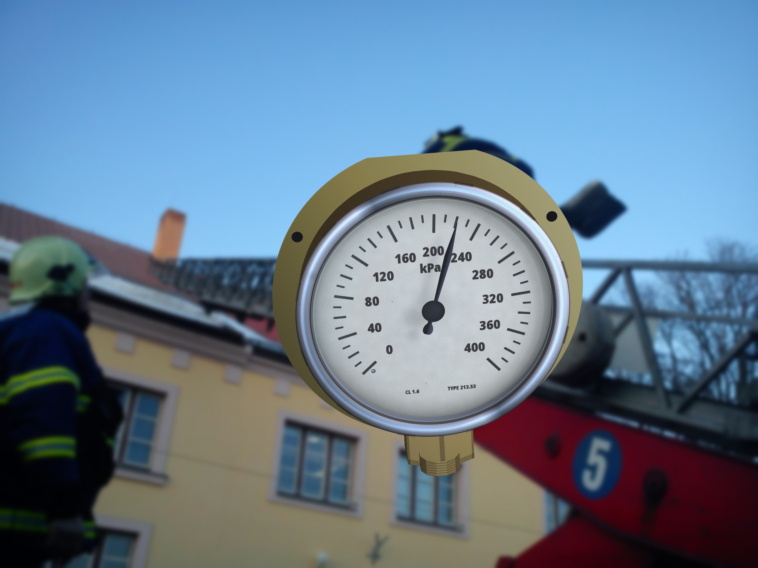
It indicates 220 kPa
